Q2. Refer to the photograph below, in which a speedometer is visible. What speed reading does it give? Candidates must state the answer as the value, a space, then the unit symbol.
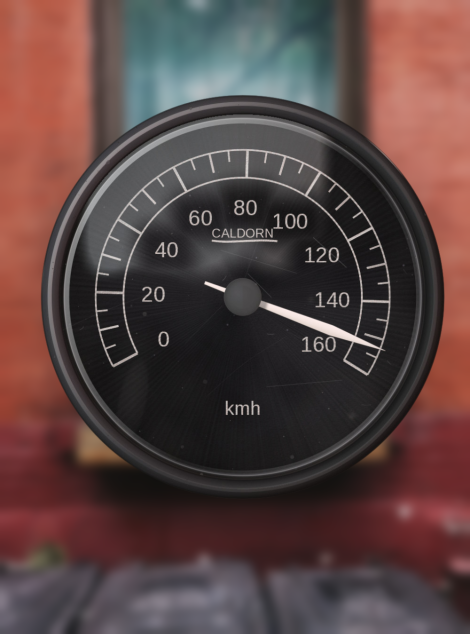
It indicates 152.5 km/h
